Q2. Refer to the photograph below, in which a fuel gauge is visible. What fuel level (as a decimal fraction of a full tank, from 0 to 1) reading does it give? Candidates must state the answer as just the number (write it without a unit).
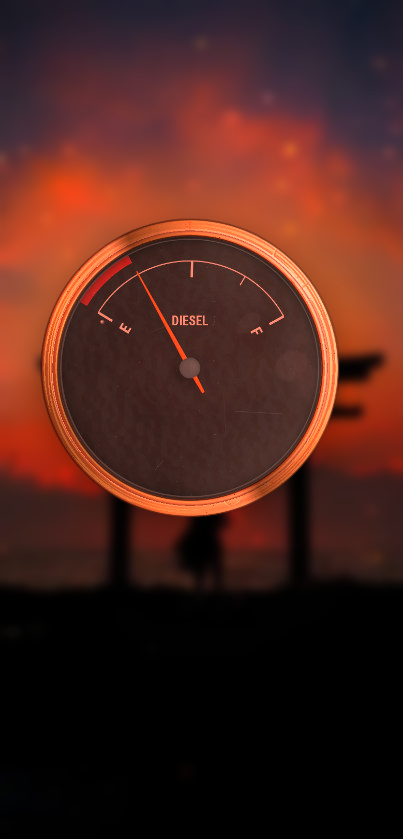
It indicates 0.25
